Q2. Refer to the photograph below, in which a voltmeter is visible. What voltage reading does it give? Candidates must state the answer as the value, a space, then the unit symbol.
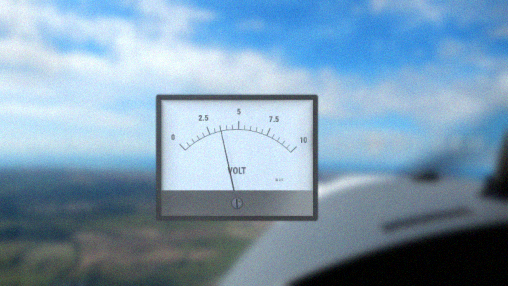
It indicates 3.5 V
